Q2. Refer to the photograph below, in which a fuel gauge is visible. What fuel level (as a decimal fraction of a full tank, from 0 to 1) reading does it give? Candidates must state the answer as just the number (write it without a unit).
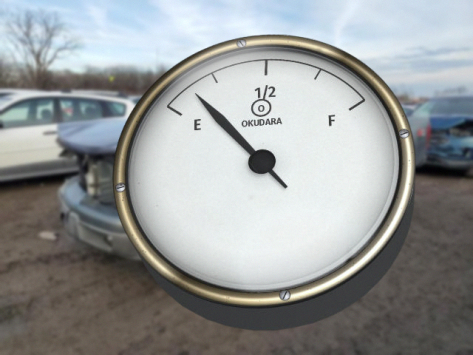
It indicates 0.125
